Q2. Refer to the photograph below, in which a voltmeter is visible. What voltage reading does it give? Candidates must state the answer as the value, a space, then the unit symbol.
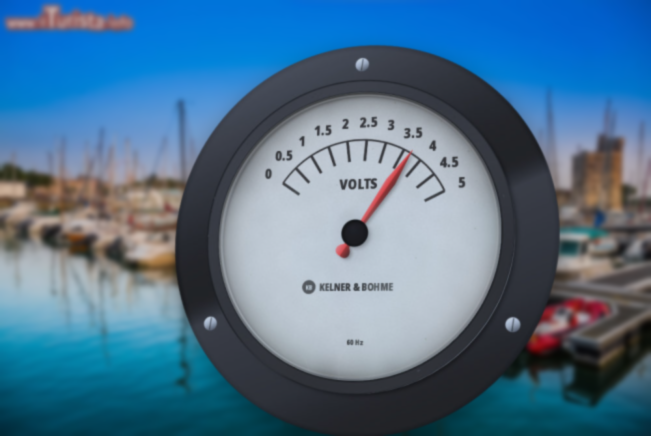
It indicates 3.75 V
